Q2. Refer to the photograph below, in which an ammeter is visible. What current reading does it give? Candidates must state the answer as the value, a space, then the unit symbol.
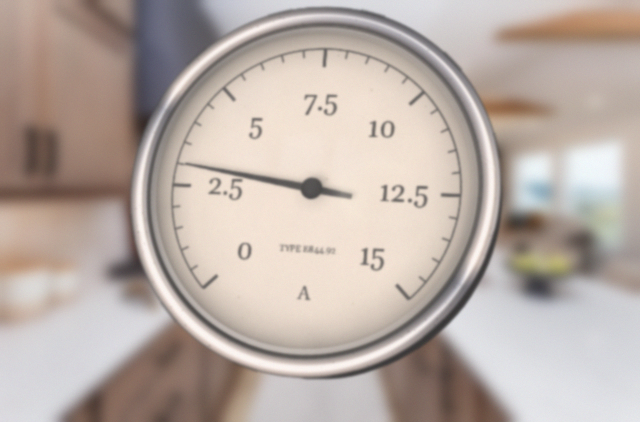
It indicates 3 A
